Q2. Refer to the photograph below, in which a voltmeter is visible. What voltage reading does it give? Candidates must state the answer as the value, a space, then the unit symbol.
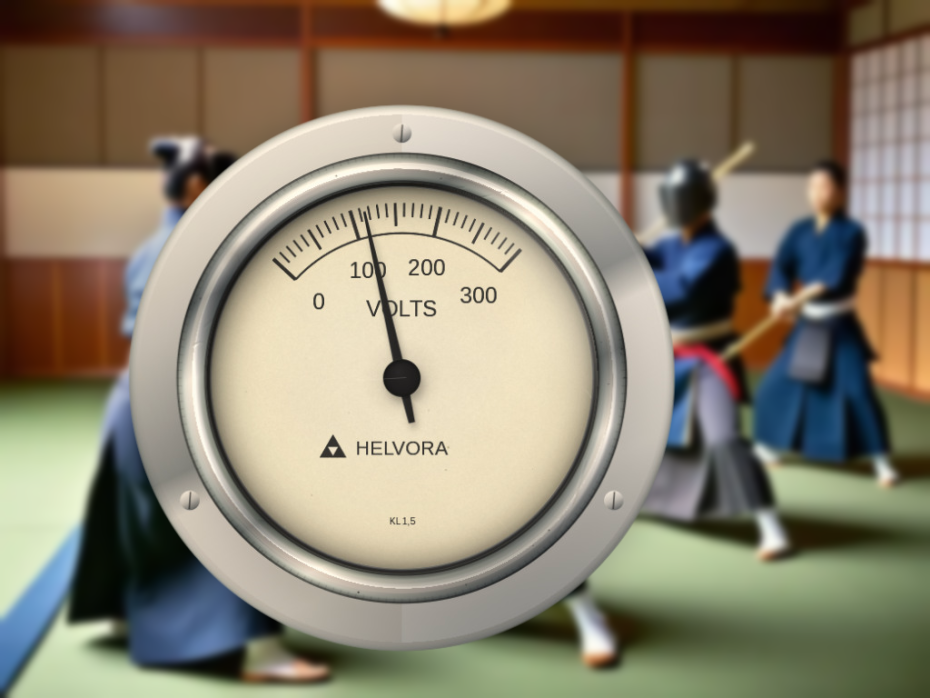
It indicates 115 V
